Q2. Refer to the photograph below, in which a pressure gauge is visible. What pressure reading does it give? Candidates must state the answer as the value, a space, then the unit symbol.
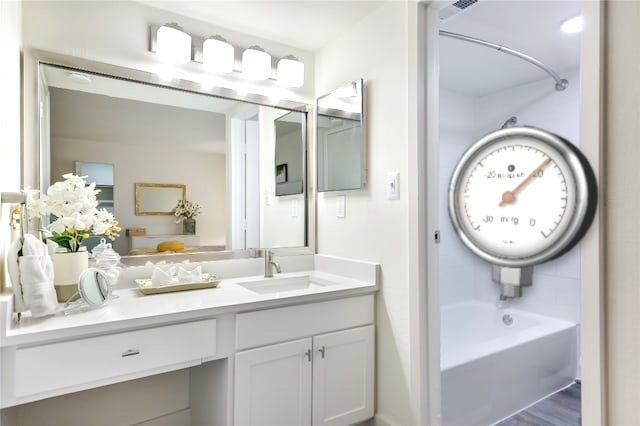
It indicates -10 inHg
